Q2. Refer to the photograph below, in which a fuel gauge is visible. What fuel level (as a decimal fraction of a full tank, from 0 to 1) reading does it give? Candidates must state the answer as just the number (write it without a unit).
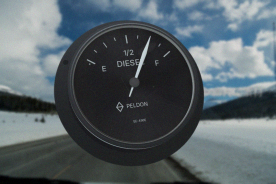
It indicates 0.75
